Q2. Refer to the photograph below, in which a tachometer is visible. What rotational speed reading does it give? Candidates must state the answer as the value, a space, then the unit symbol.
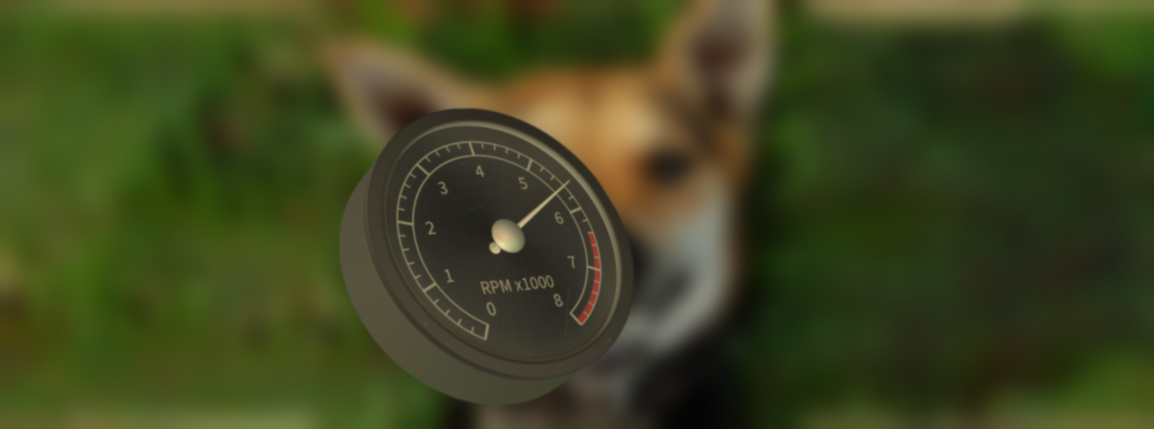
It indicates 5600 rpm
